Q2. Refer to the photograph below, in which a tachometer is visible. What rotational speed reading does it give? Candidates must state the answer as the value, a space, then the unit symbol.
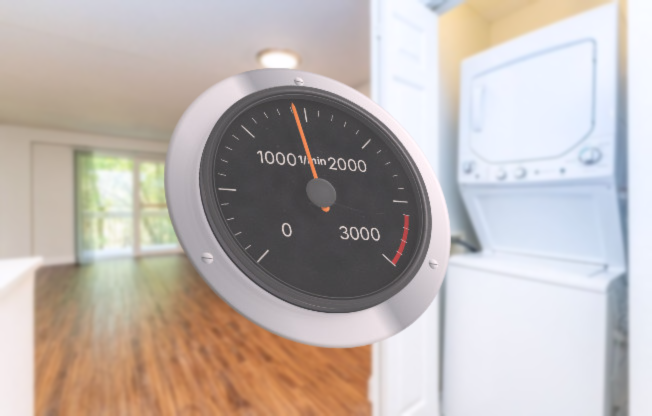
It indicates 1400 rpm
